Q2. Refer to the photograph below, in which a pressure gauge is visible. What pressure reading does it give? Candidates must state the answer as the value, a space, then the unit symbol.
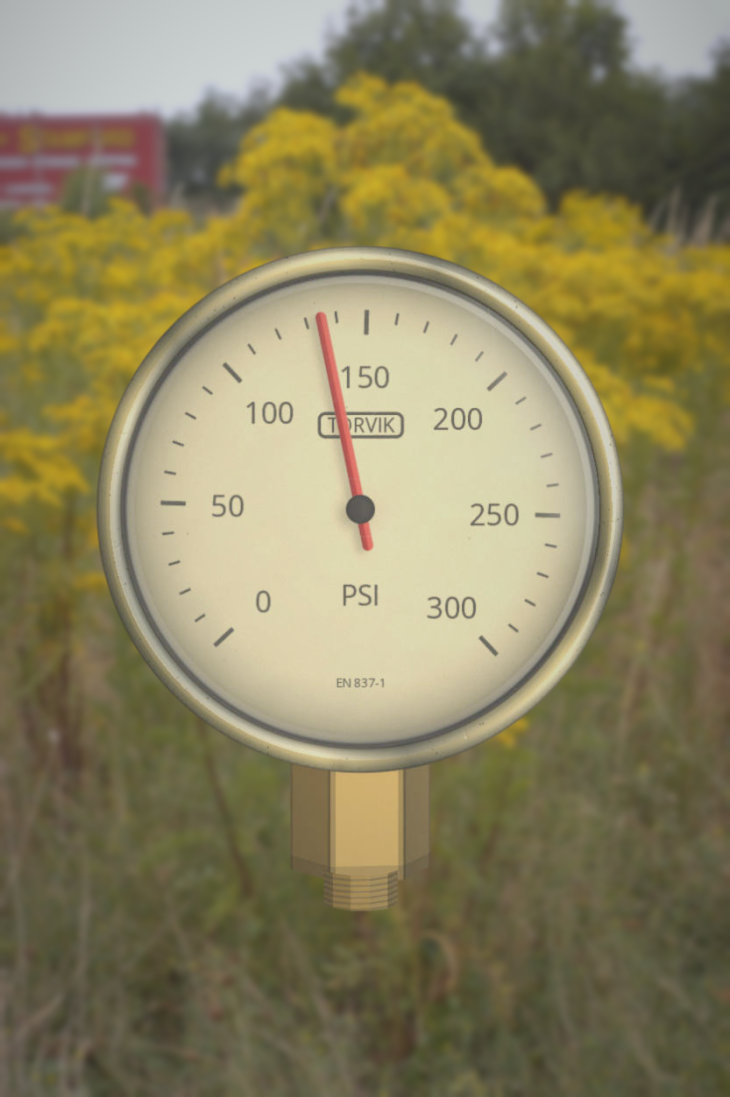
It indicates 135 psi
